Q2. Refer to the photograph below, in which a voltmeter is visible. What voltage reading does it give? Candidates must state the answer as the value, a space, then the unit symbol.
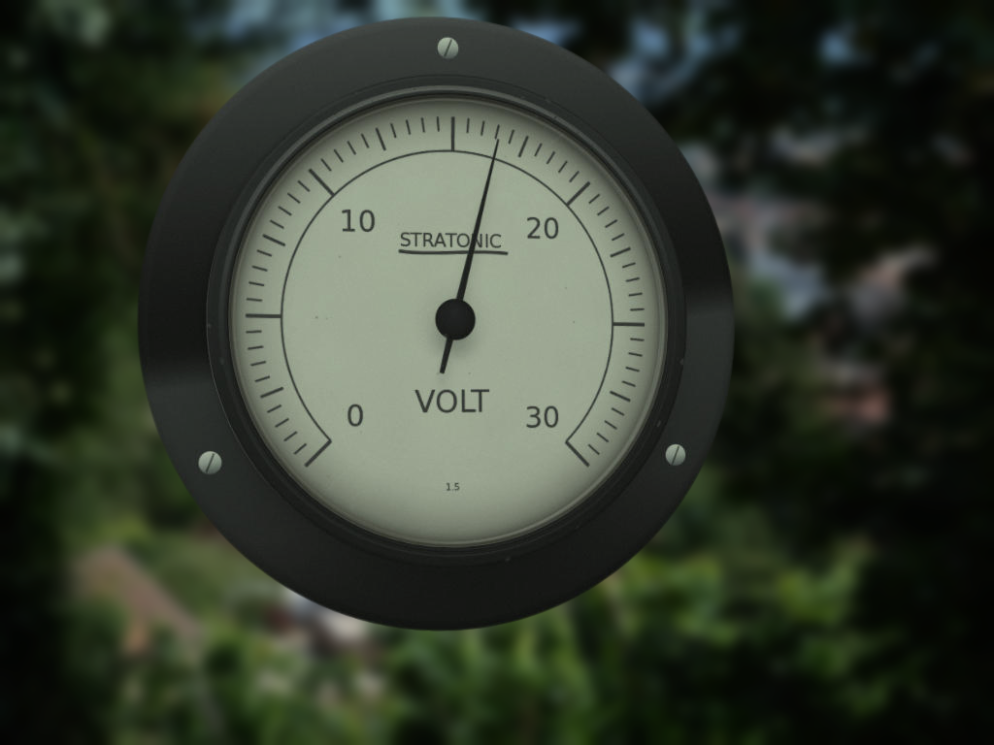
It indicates 16.5 V
